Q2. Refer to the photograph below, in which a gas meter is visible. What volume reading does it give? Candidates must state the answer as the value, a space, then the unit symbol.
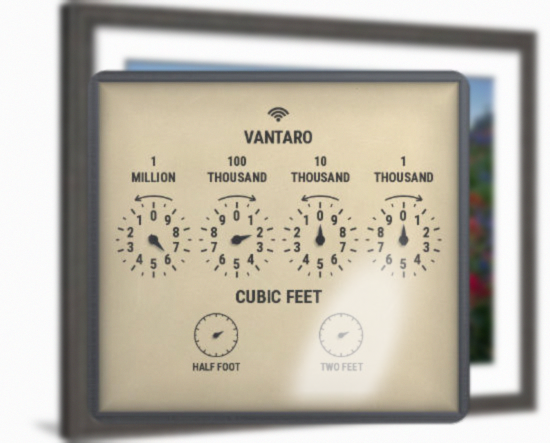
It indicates 620000 ft³
